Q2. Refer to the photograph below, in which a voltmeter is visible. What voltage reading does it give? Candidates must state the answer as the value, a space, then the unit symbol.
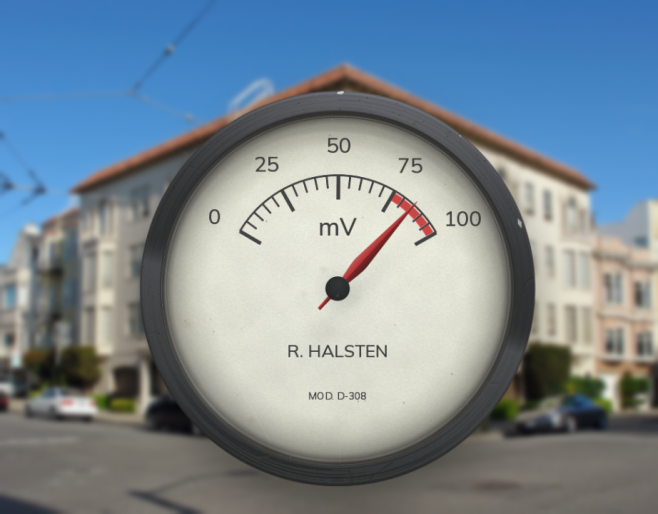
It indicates 85 mV
